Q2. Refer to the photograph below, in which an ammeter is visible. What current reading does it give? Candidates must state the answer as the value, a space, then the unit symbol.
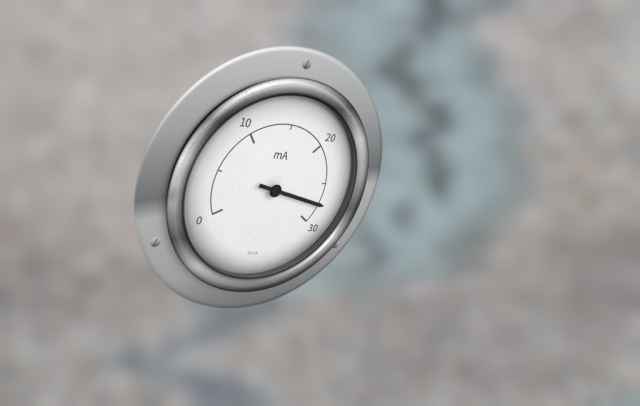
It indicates 27.5 mA
